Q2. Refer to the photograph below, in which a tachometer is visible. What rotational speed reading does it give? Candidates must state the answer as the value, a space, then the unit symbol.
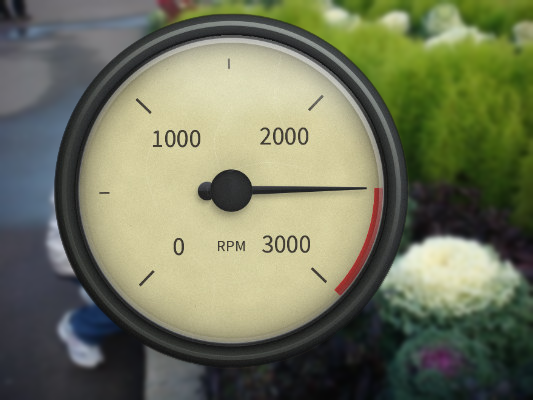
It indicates 2500 rpm
